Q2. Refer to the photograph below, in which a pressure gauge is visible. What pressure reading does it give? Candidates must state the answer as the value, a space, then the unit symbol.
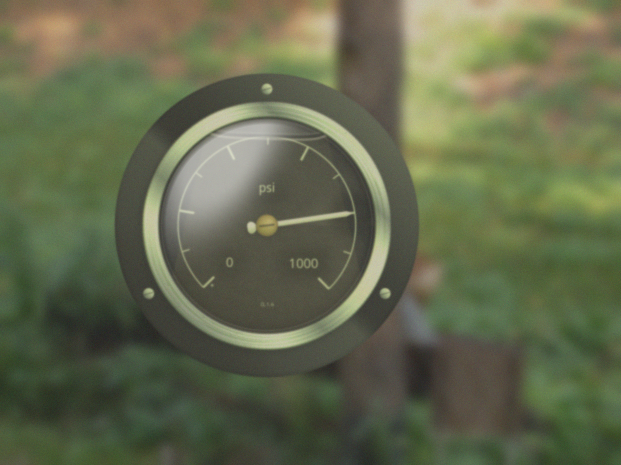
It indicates 800 psi
